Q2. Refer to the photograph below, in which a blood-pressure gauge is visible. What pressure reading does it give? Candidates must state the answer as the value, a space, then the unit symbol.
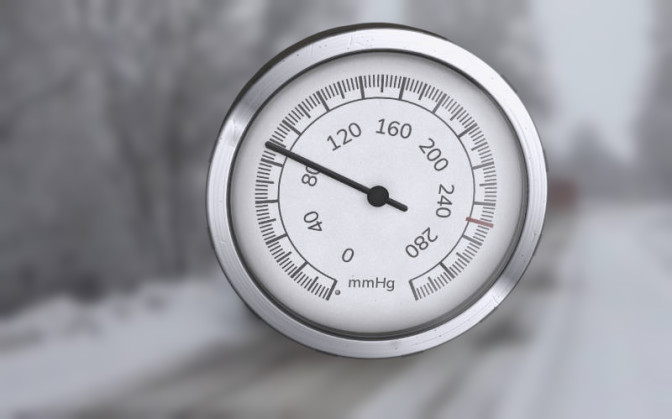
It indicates 88 mmHg
